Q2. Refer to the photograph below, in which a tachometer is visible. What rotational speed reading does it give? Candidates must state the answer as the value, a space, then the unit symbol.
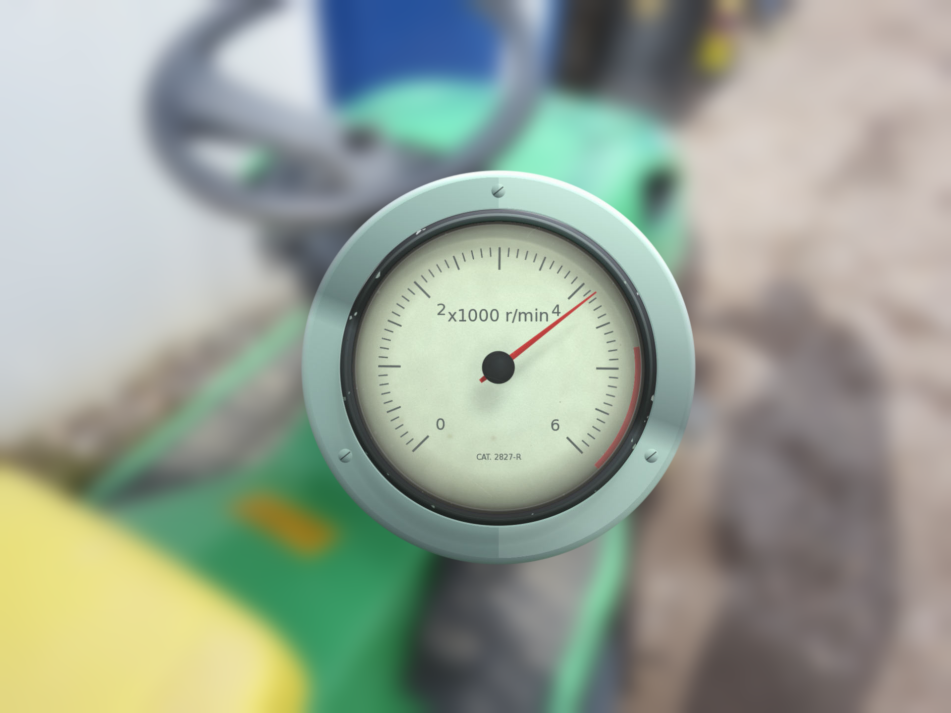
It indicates 4150 rpm
